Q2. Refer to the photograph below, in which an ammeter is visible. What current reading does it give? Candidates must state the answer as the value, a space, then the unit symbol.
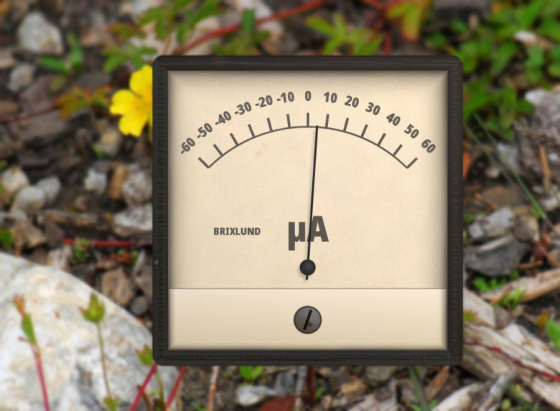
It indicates 5 µA
